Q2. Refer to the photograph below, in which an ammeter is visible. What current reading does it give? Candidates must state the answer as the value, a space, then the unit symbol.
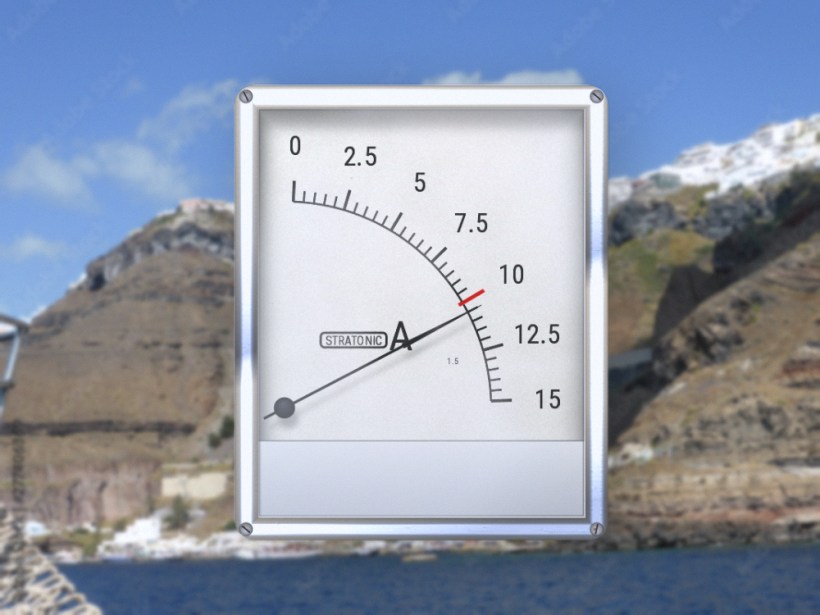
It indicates 10.5 A
